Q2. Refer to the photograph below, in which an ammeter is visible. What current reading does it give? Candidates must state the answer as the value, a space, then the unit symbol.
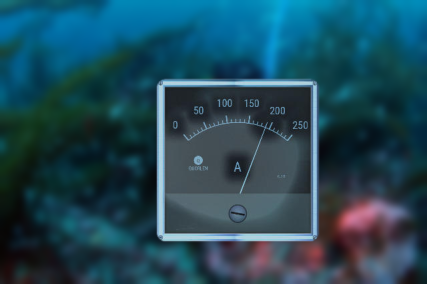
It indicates 190 A
